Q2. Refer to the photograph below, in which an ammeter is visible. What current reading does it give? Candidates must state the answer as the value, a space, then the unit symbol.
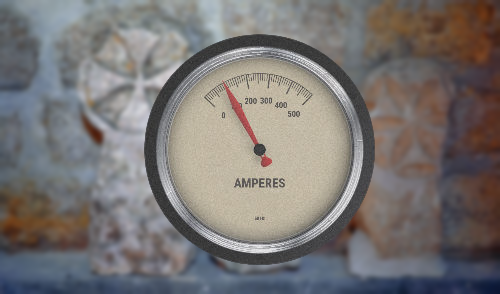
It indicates 100 A
